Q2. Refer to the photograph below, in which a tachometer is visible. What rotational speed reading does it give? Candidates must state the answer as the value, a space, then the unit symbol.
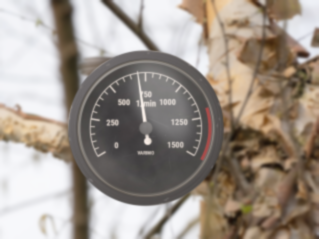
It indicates 700 rpm
